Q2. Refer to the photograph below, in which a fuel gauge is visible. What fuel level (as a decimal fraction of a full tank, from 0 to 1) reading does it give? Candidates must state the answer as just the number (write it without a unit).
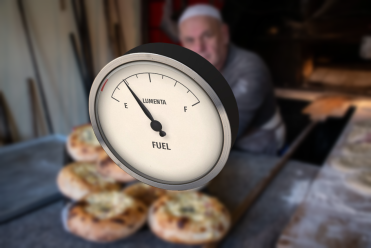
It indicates 0.25
